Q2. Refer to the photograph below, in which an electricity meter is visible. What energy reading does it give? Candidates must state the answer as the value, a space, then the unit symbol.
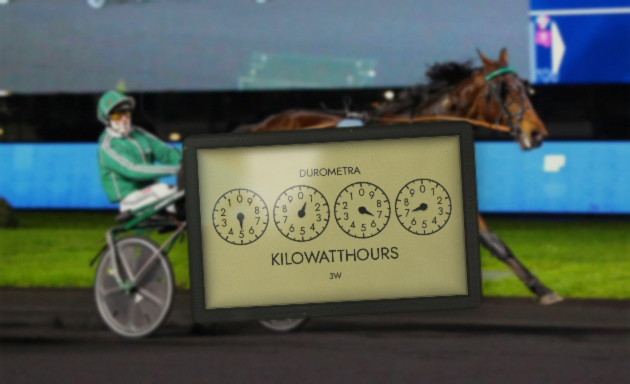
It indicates 5067 kWh
